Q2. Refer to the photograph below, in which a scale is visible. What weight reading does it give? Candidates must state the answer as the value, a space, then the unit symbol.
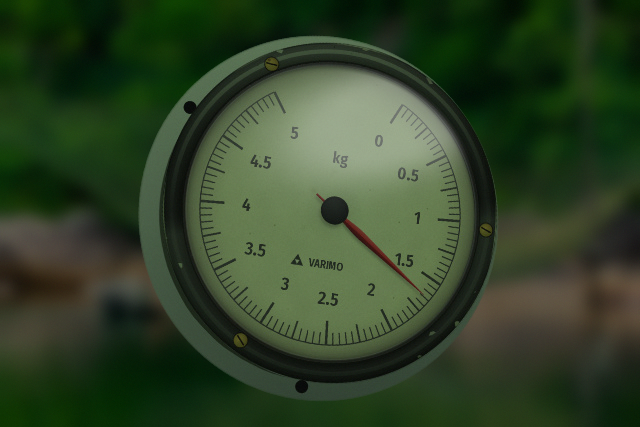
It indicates 1.65 kg
